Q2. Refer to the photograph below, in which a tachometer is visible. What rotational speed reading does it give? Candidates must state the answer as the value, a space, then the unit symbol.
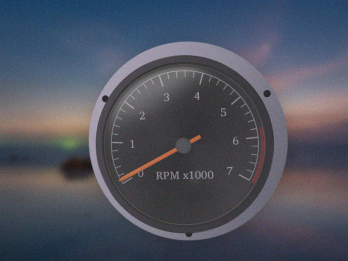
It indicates 100 rpm
